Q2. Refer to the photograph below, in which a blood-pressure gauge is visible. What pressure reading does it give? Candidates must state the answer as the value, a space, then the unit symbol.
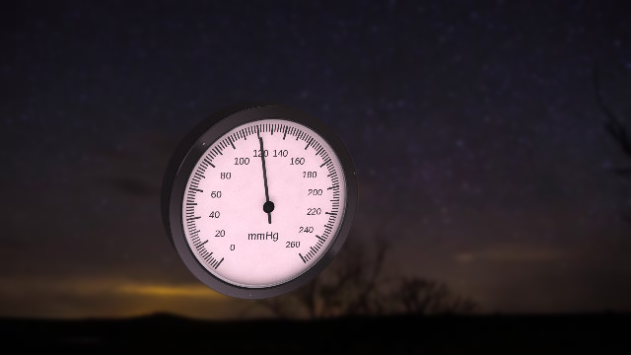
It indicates 120 mmHg
